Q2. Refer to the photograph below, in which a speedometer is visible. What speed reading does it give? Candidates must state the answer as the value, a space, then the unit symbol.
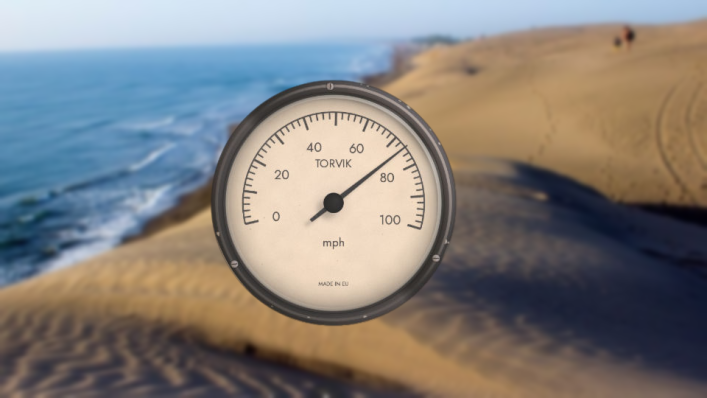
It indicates 74 mph
